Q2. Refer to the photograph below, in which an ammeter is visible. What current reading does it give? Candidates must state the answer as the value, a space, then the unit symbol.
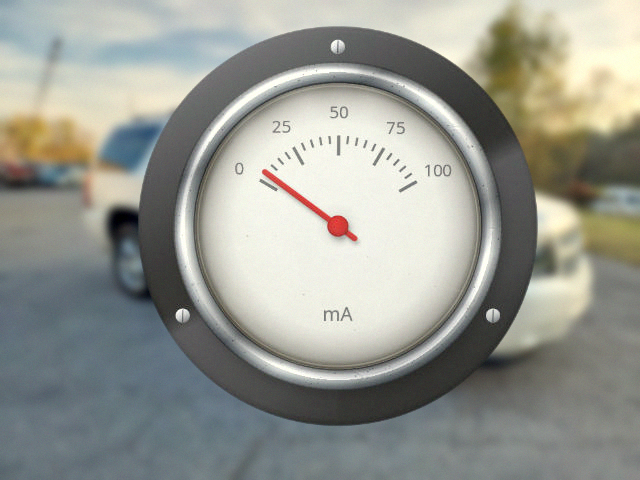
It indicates 5 mA
